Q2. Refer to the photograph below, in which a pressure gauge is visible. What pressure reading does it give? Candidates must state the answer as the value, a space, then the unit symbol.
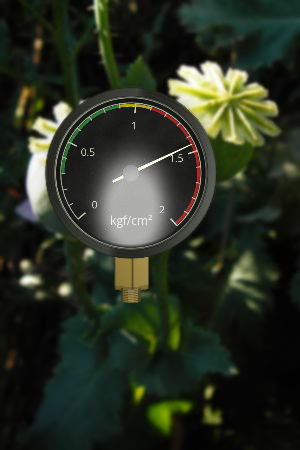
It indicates 1.45 kg/cm²
